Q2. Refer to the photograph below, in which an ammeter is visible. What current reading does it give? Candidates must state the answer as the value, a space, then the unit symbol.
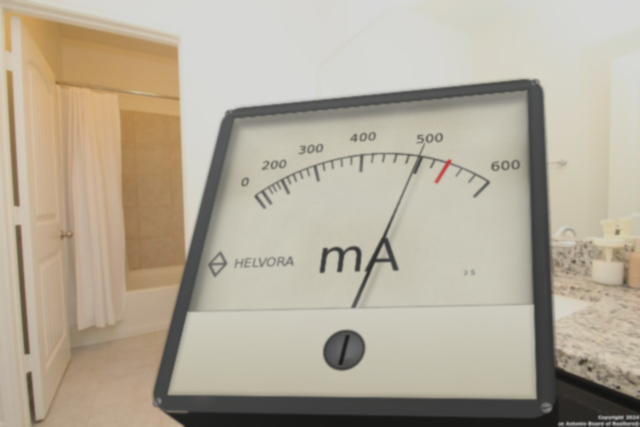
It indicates 500 mA
